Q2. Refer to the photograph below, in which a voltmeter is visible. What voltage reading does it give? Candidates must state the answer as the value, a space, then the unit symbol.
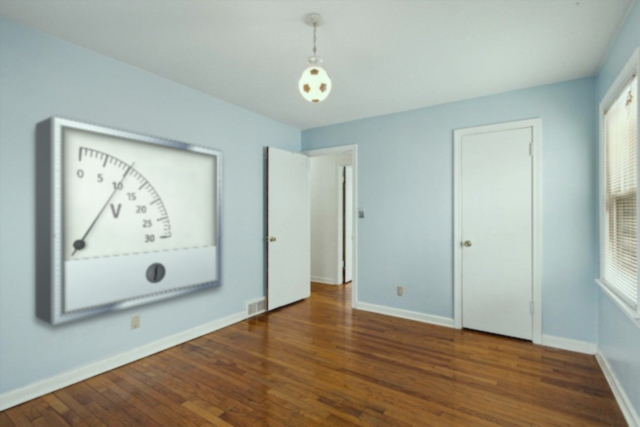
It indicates 10 V
